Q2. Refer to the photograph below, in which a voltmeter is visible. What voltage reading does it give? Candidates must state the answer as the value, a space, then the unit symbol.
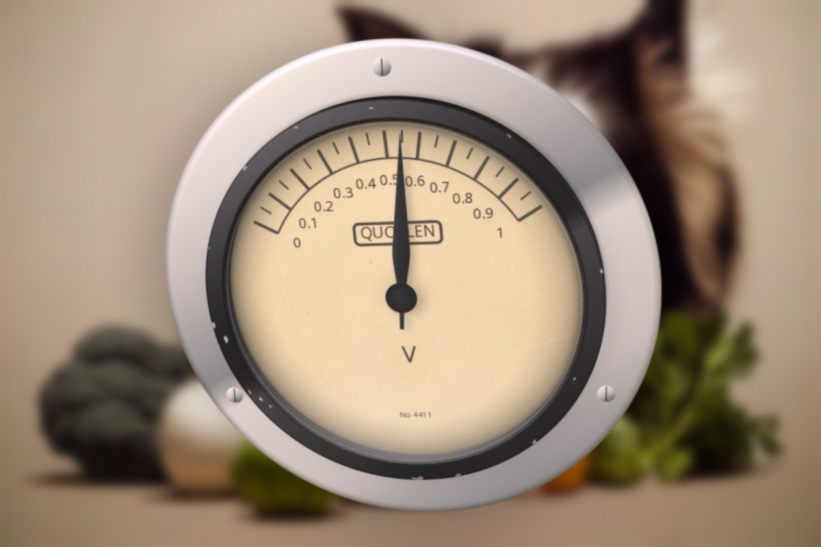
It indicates 0.55 V
